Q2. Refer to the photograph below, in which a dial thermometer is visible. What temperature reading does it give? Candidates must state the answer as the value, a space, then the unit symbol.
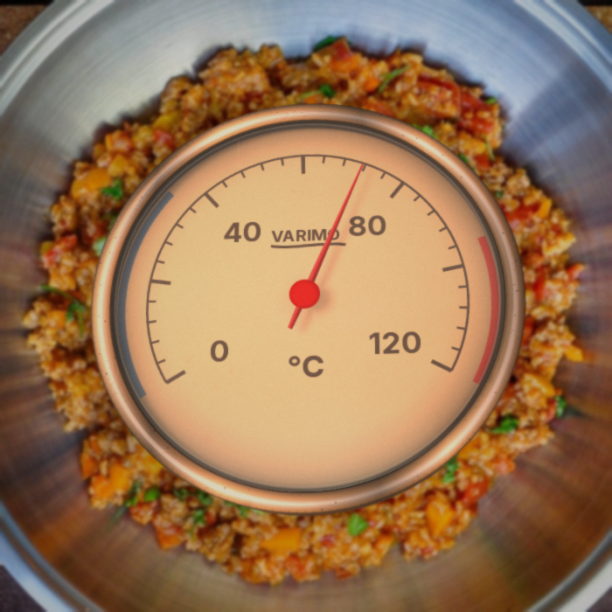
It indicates 72 °C
